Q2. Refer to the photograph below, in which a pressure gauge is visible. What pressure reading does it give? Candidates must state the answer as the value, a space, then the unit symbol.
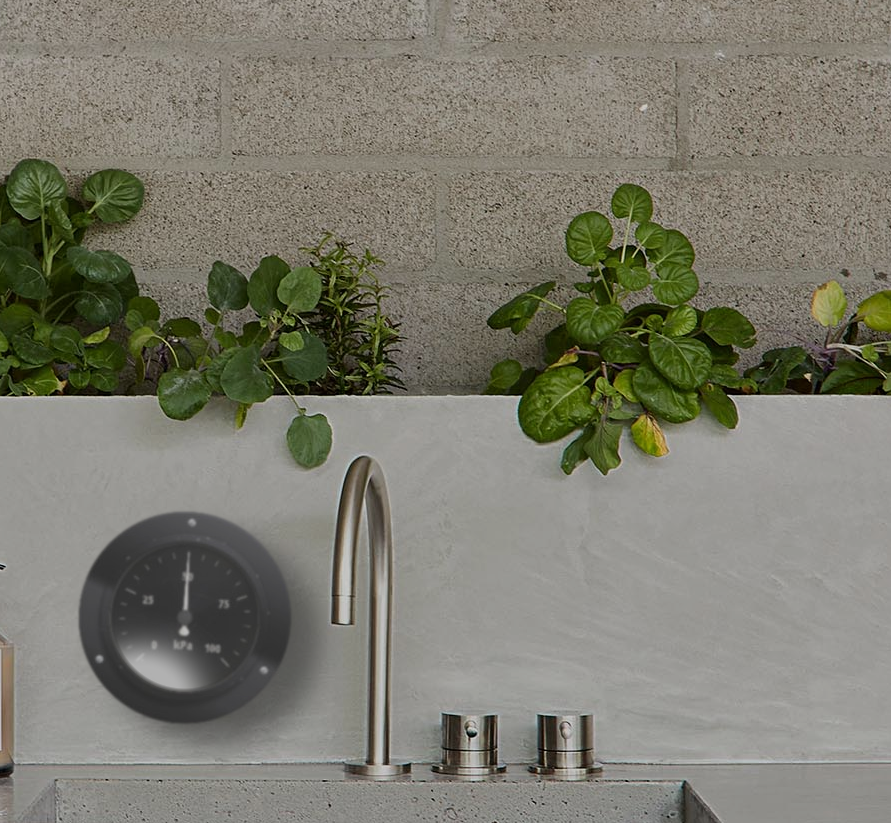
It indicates 50 kPa
